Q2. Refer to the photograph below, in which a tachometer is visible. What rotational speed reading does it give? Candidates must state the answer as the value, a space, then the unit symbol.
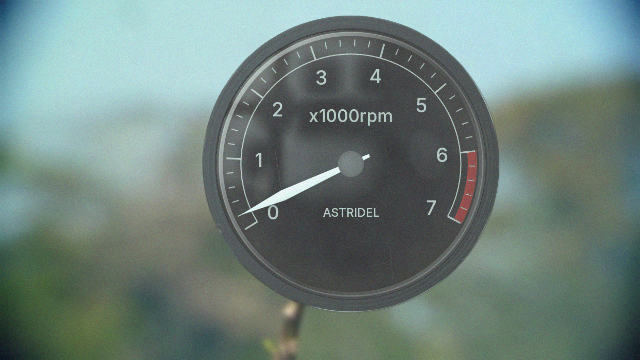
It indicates 200 rpm
